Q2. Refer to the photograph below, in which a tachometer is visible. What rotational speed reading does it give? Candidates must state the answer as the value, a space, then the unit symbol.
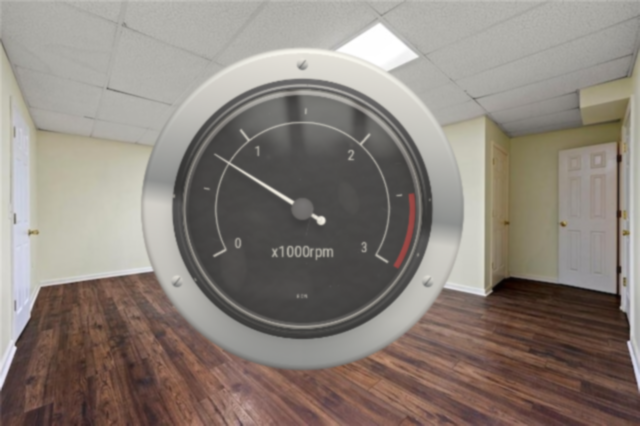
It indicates 750 rpm
